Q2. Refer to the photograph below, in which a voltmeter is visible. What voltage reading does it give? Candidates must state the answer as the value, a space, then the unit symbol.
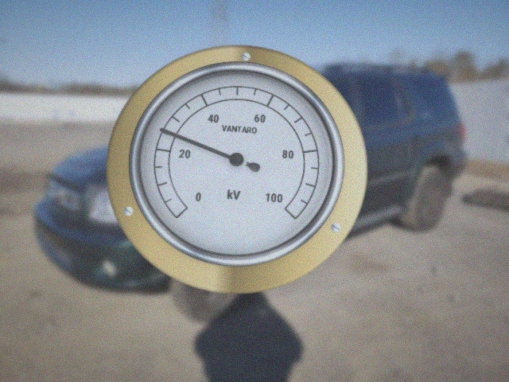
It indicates 25 kV
